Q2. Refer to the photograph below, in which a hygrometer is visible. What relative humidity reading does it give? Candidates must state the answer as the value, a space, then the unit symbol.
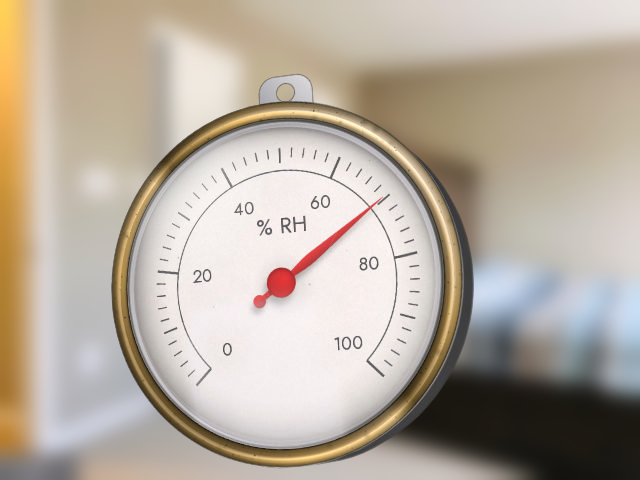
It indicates 70 %
